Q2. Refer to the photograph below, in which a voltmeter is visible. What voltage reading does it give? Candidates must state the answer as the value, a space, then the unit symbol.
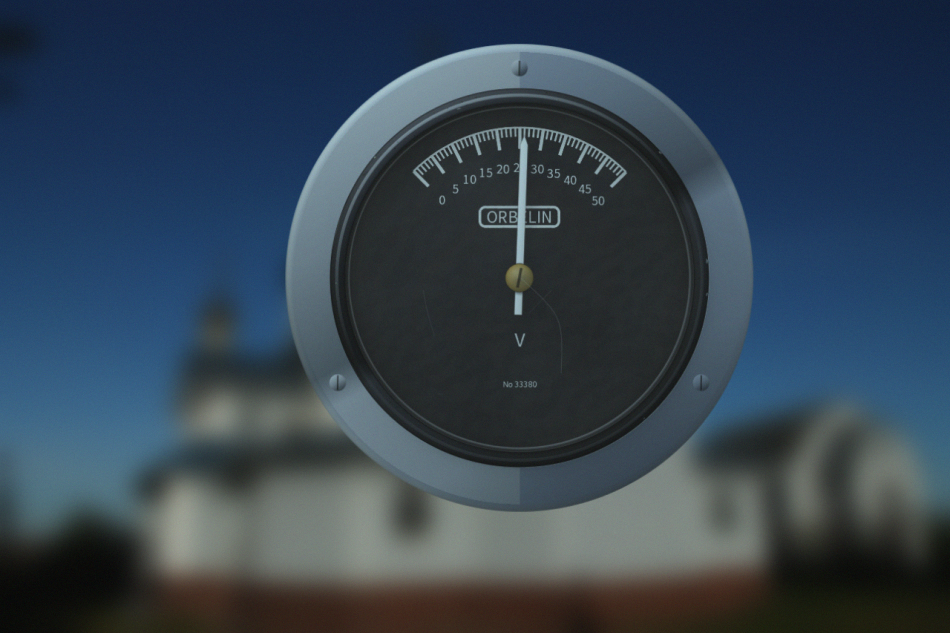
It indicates 26 V
